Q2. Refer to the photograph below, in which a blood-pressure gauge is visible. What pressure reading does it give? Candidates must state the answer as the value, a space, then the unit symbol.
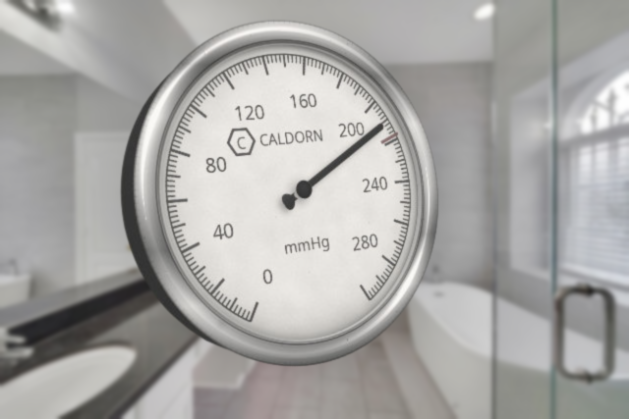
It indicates 210 mmHg
